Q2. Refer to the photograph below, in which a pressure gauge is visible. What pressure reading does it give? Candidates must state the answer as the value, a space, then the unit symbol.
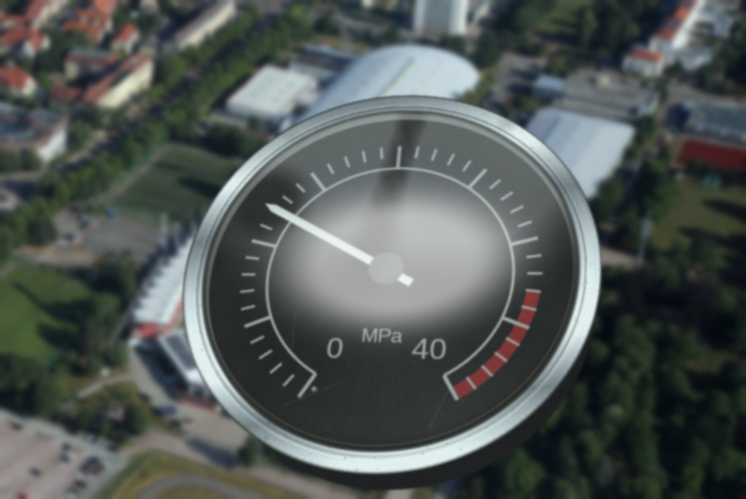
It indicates 12 MPa
